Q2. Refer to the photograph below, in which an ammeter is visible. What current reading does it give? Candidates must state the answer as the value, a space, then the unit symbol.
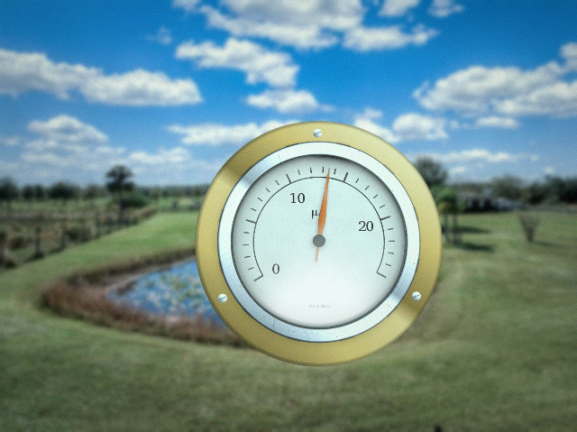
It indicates 13.5 µA
